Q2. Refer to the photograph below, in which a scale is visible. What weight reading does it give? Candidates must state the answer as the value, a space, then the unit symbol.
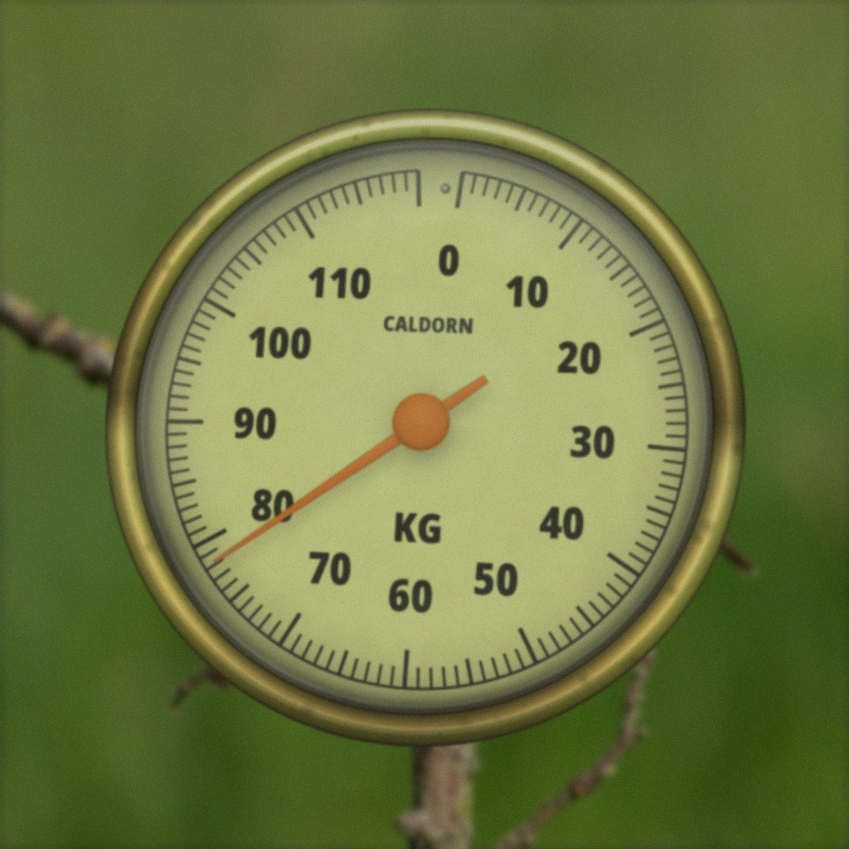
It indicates 78 kg
